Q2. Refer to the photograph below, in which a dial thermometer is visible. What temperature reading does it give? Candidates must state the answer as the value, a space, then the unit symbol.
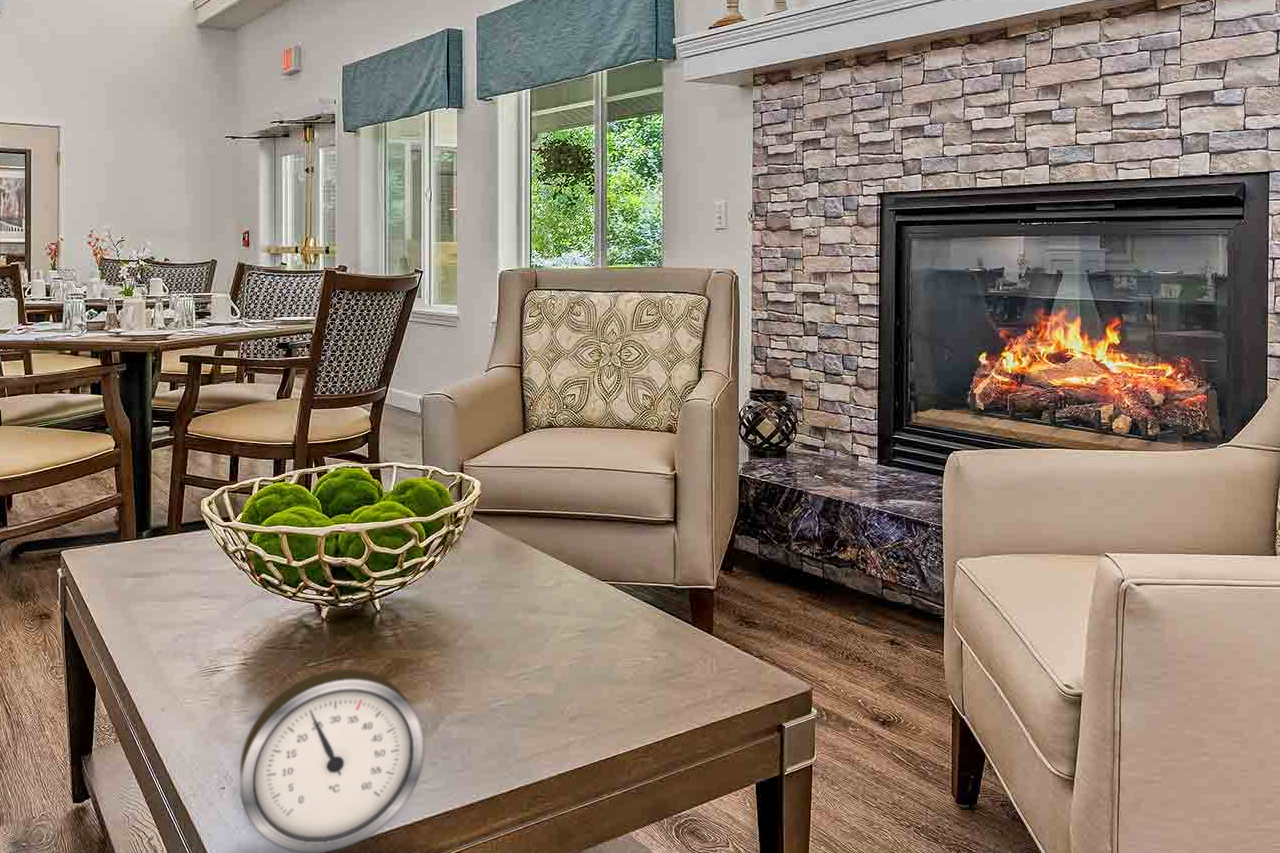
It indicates 25 °C
